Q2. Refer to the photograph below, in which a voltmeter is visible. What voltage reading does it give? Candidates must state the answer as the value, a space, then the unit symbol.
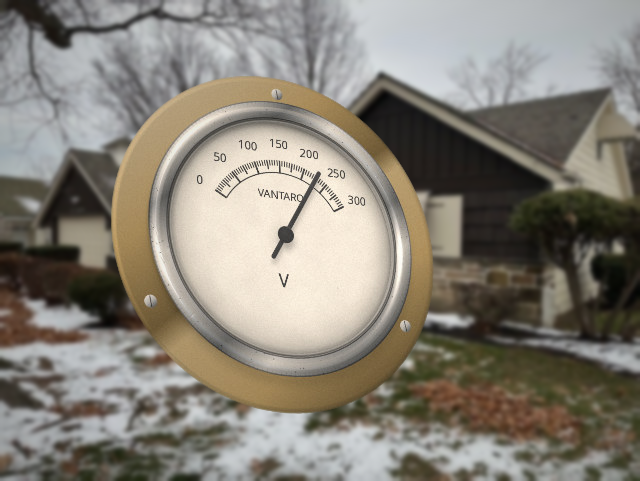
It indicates 225 V
